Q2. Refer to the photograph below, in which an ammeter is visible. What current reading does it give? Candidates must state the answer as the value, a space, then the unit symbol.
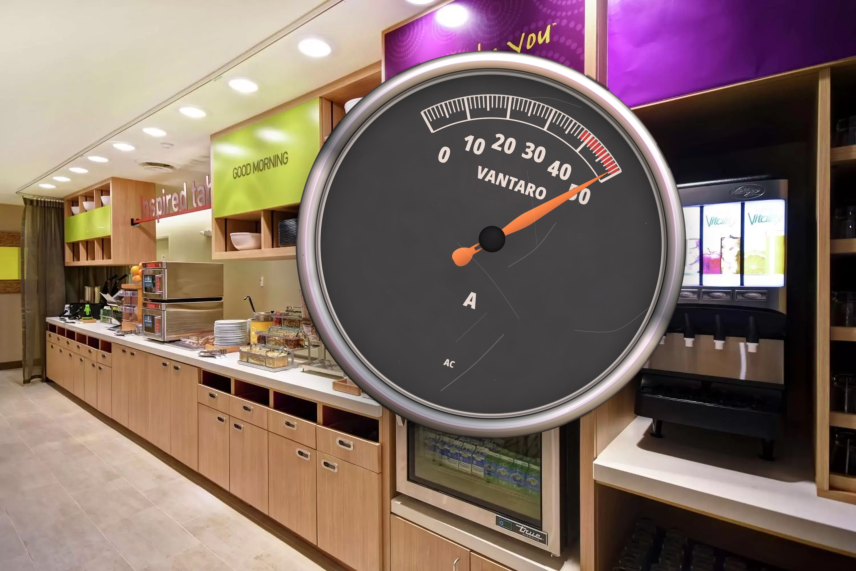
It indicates 49 A
